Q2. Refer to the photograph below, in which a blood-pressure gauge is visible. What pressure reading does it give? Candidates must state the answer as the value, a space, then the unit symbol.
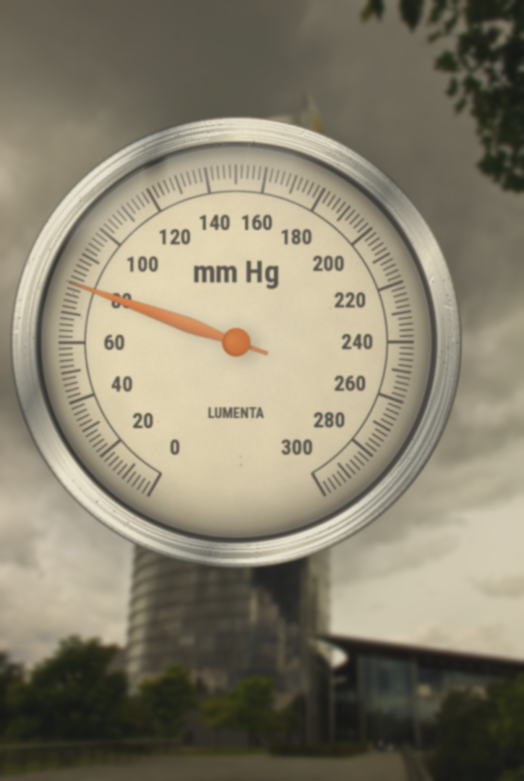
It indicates 80 mmHg
